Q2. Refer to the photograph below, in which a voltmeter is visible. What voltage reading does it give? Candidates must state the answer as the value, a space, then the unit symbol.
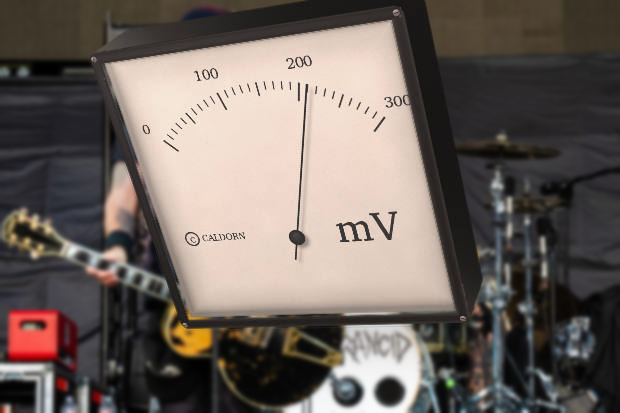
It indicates 210 mV
